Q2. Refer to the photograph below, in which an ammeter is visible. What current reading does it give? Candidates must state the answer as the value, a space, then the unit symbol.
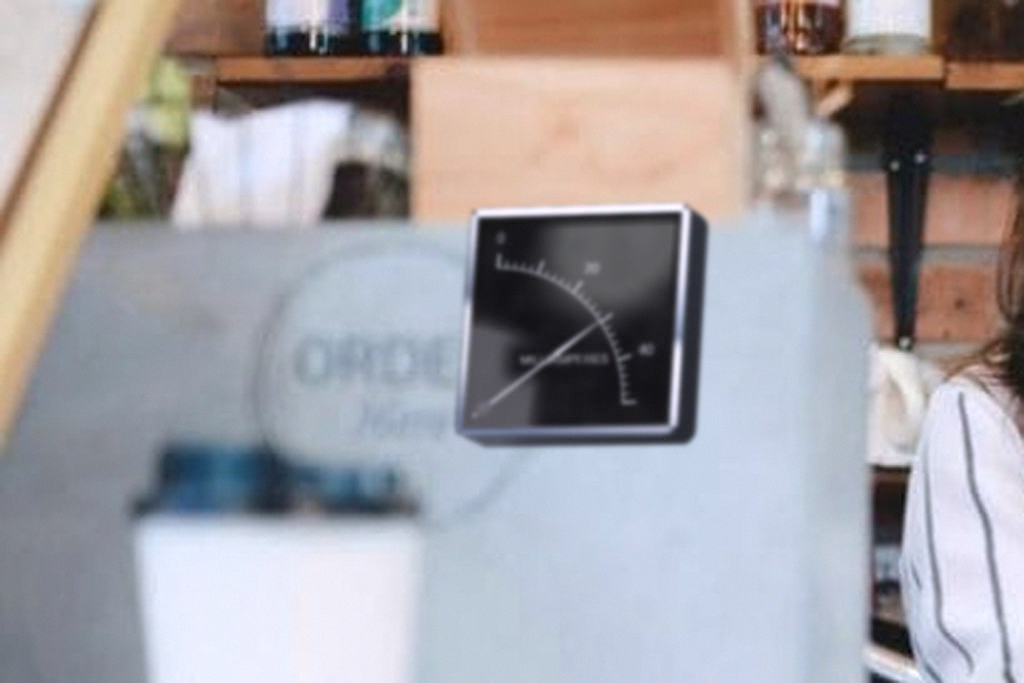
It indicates 30 mA
